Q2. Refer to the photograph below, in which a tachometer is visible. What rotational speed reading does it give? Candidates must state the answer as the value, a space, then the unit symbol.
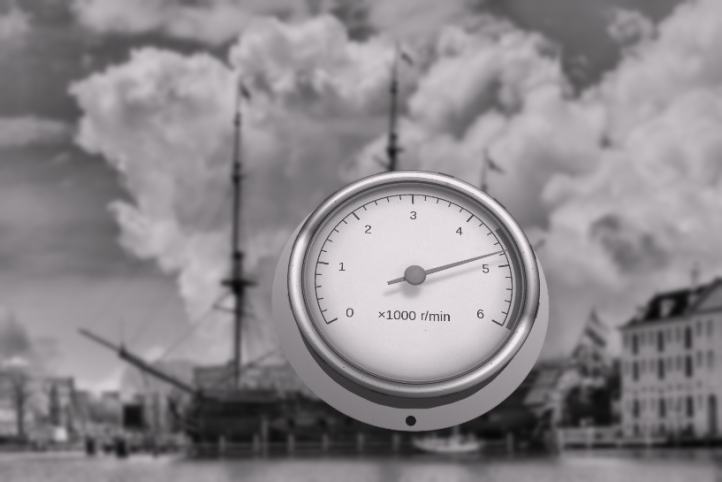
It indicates 4800 rpm
